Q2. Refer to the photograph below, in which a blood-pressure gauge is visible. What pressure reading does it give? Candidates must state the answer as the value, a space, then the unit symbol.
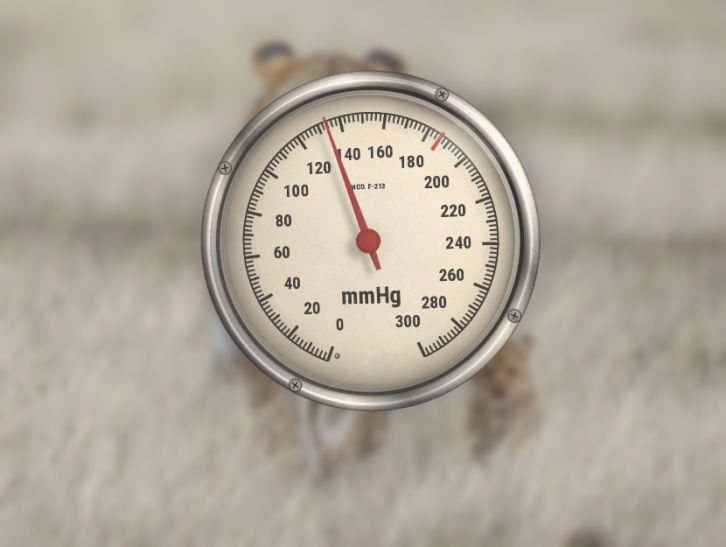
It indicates 134 mmHg
